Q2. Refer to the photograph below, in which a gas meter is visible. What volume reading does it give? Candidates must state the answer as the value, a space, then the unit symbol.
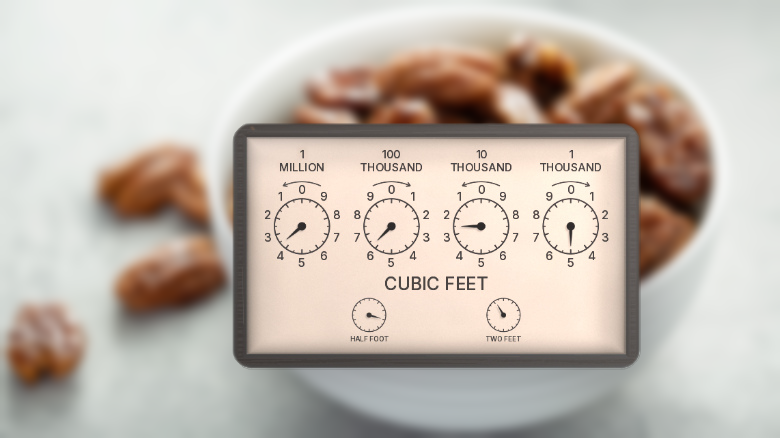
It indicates 362500 ft³
